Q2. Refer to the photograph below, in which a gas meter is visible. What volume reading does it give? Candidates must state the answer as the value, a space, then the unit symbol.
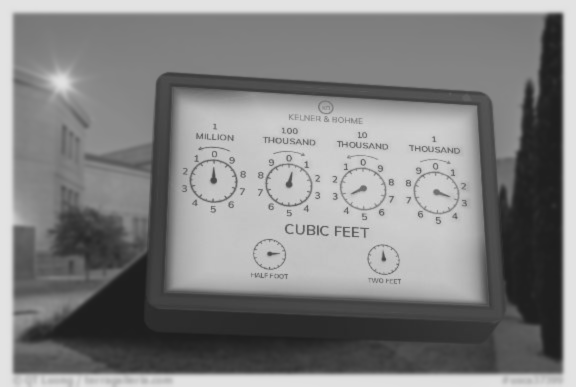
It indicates 3300 ft³
